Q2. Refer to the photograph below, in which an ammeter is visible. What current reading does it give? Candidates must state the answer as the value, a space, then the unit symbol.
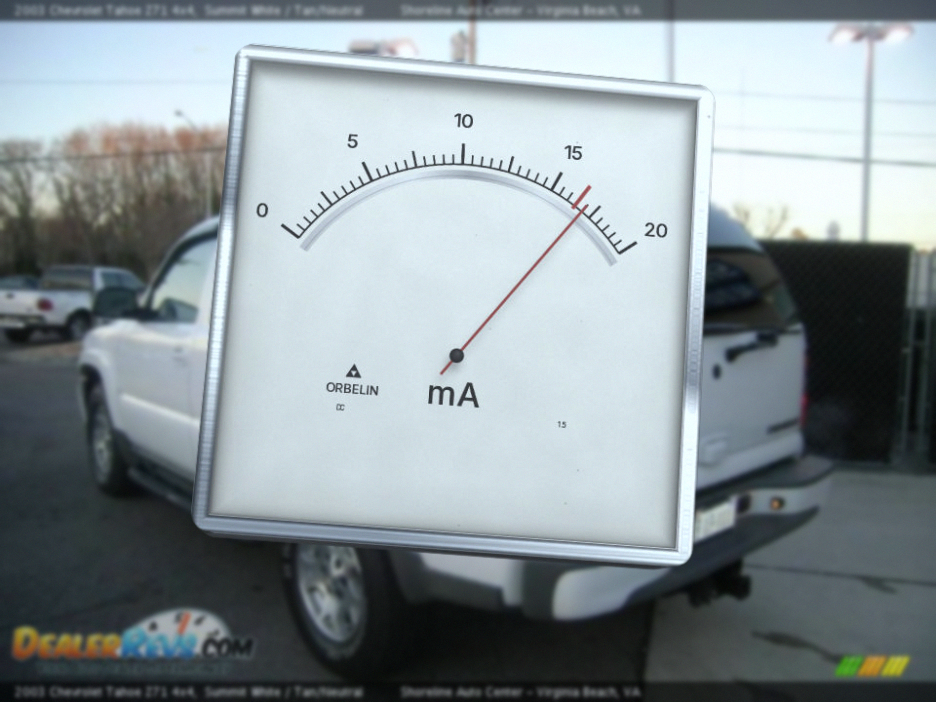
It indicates 17 mA
